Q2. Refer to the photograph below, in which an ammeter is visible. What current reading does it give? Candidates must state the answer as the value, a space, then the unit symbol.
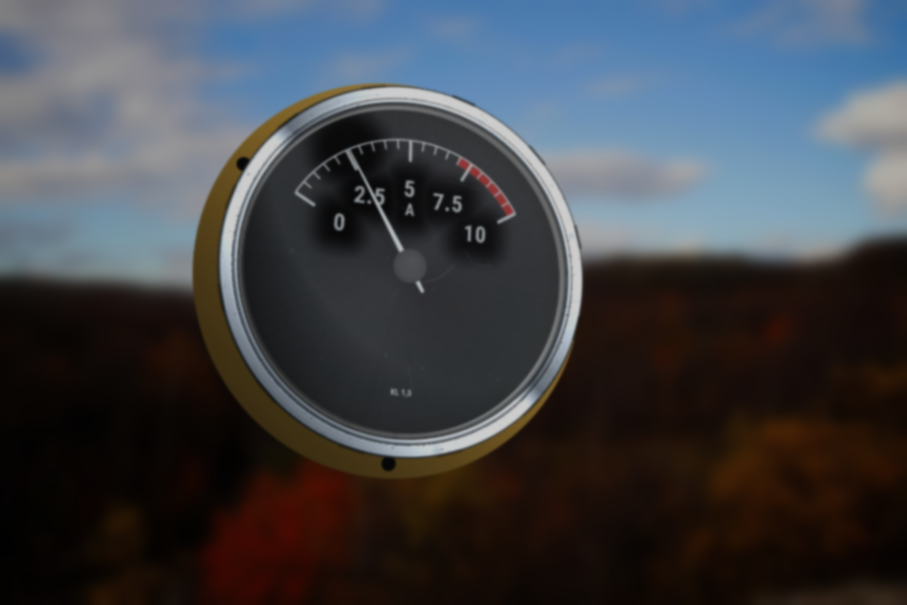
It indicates 2.5 A
